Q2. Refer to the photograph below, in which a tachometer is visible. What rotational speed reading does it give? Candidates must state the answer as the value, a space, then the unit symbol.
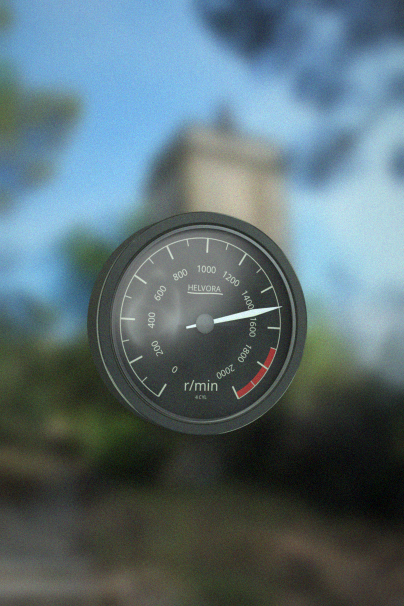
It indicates 1500 rpm
